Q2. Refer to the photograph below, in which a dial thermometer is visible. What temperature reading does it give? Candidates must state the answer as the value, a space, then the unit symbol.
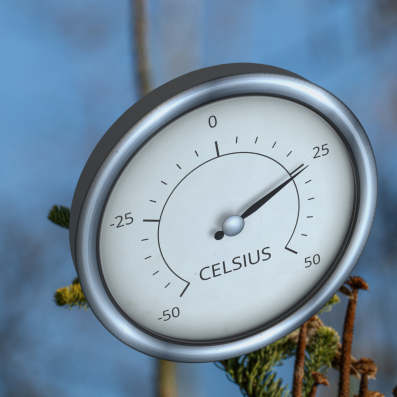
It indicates 25 °C
